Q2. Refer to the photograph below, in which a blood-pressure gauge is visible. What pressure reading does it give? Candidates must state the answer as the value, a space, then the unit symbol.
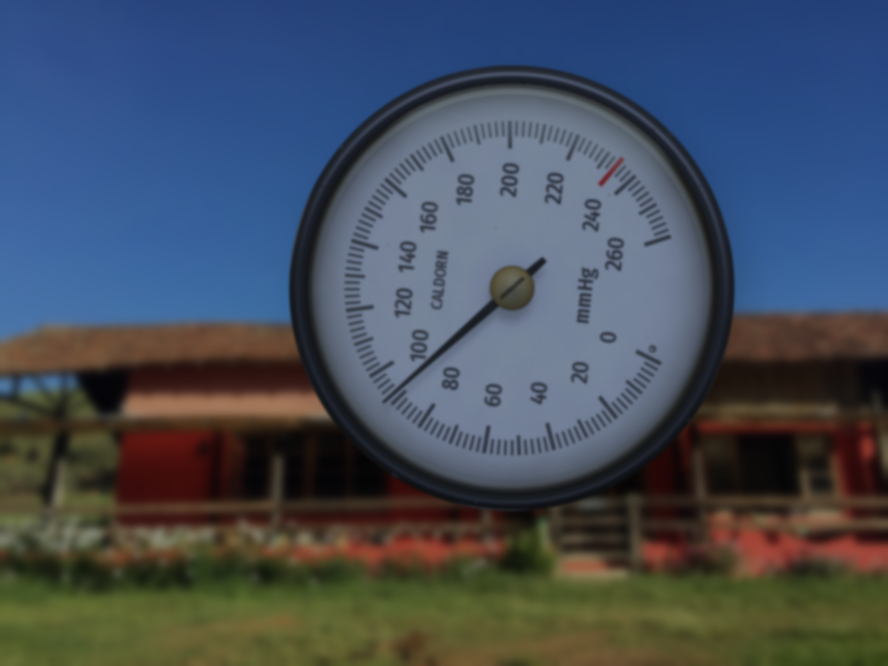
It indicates 92 mmHg
